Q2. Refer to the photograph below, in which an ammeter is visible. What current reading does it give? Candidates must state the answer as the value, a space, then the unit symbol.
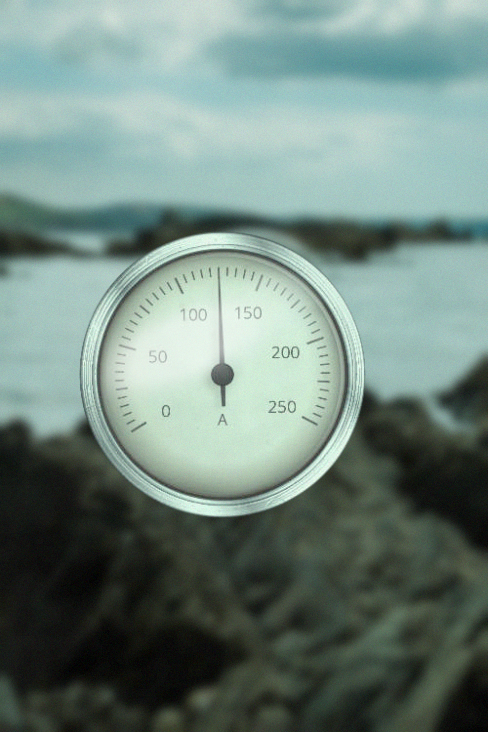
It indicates 125 A
